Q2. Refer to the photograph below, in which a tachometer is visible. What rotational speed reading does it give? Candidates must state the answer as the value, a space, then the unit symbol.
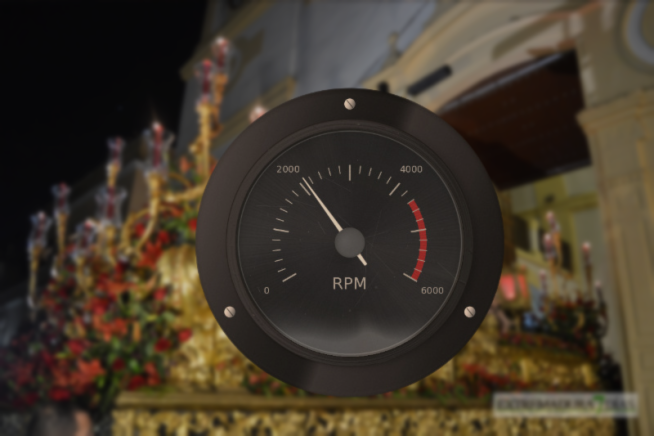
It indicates 2100 rpm
